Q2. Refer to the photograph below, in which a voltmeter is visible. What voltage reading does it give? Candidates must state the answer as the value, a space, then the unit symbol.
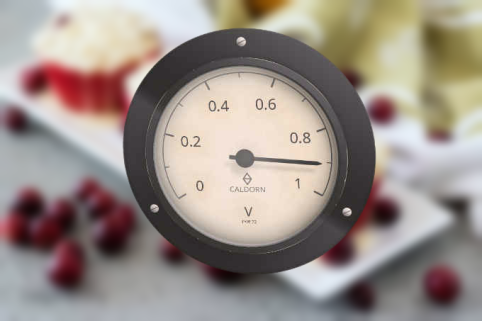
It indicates 0.9 V
